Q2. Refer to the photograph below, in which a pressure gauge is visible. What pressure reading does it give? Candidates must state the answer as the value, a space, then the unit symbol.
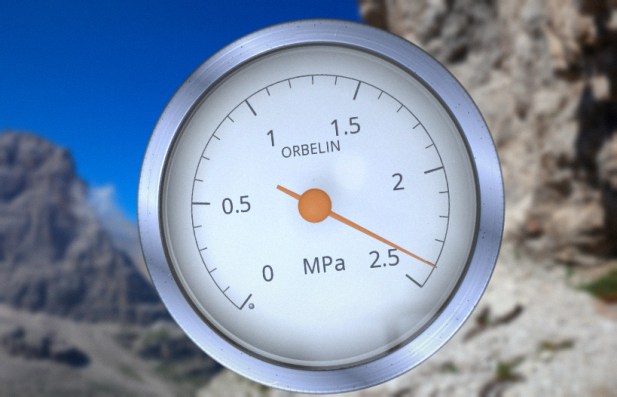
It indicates 2.4 MPa
